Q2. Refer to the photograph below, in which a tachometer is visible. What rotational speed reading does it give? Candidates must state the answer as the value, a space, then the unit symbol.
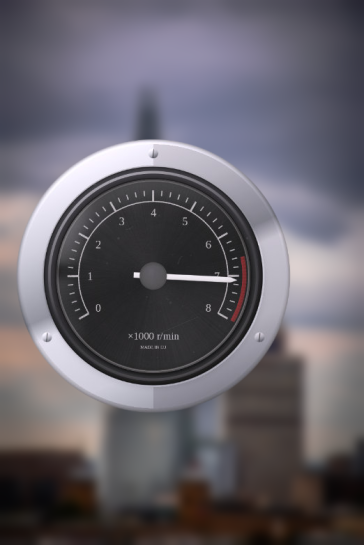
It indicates 7100 rpm
